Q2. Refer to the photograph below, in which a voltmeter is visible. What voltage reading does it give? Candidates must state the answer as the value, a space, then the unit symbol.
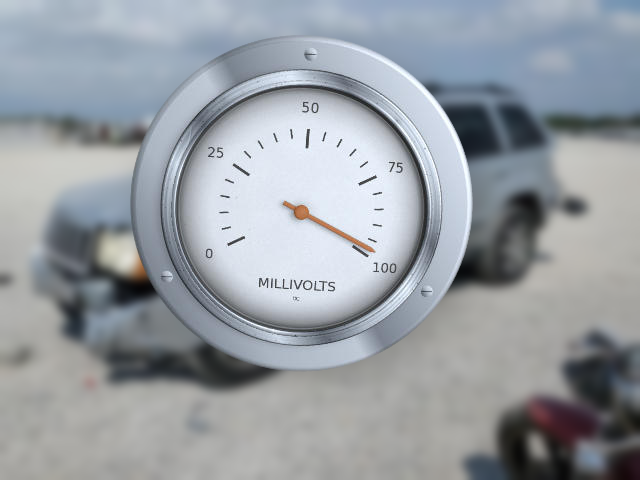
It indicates 97.5 mV
